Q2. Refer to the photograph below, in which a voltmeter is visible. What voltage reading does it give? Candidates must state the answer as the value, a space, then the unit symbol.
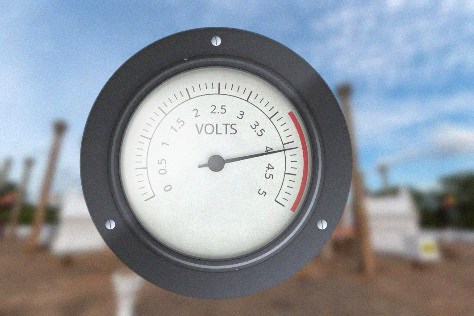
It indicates 4.1 V
